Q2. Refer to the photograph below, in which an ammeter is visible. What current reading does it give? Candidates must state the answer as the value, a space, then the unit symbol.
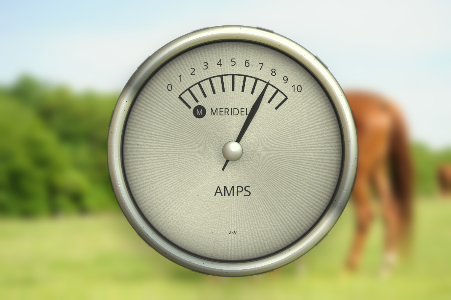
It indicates 8 A
